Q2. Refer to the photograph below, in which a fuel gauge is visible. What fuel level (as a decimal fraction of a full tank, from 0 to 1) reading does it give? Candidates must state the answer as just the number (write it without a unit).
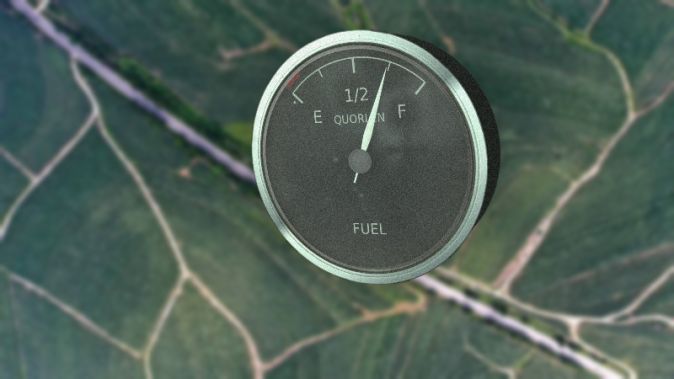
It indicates 0.75
